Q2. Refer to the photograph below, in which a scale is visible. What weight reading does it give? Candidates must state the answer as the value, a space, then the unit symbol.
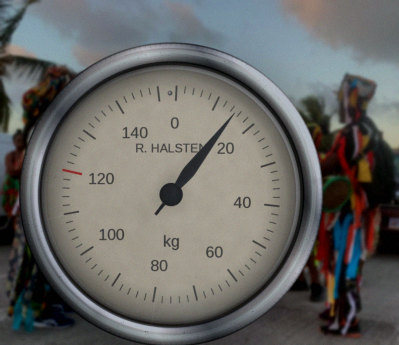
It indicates 15 kg
